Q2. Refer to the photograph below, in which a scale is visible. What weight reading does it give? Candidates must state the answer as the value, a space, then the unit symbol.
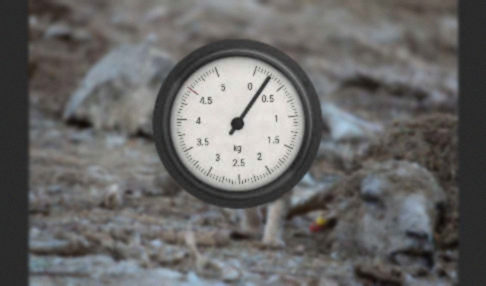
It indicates 0.25 kg
